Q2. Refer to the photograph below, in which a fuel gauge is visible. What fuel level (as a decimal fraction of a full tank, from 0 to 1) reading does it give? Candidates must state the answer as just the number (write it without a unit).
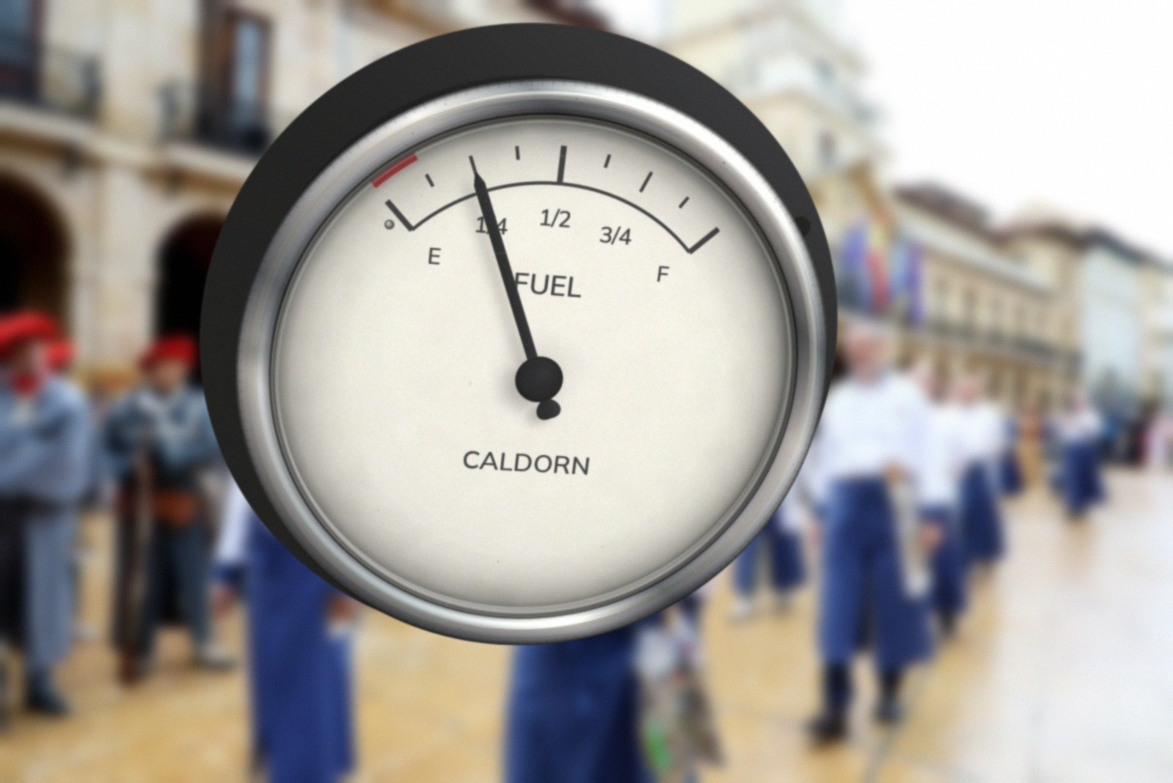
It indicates 0.25
